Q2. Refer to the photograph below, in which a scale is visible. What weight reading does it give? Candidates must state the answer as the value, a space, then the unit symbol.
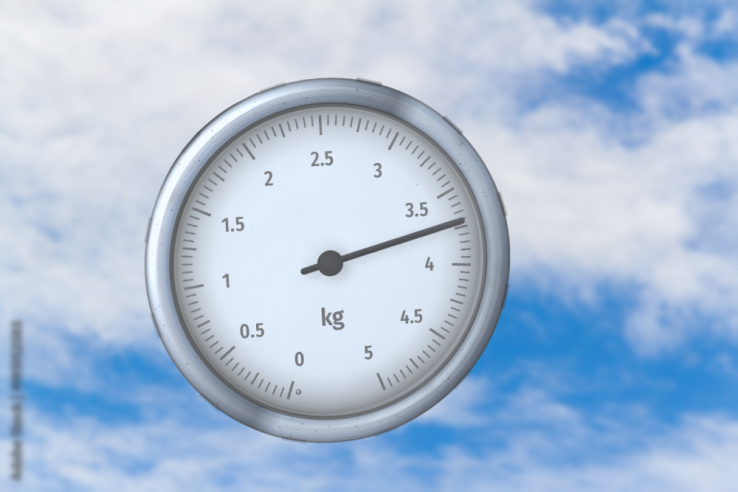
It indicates 3.7 kg
